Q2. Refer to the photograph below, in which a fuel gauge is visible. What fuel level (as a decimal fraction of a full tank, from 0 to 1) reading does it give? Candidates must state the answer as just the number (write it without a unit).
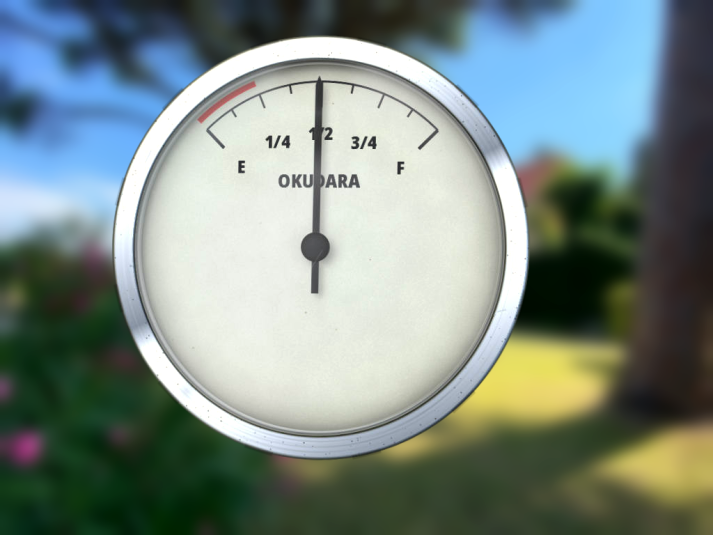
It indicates 0.5
